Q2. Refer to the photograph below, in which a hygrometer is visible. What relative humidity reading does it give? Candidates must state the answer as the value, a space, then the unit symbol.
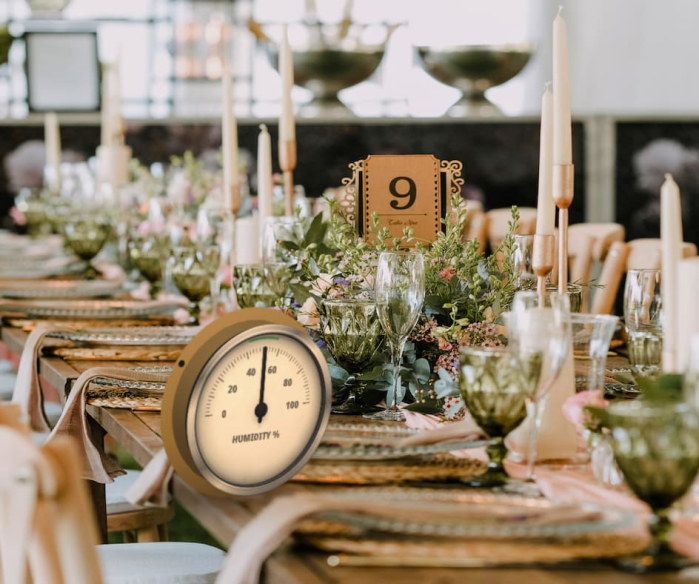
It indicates 50 %
